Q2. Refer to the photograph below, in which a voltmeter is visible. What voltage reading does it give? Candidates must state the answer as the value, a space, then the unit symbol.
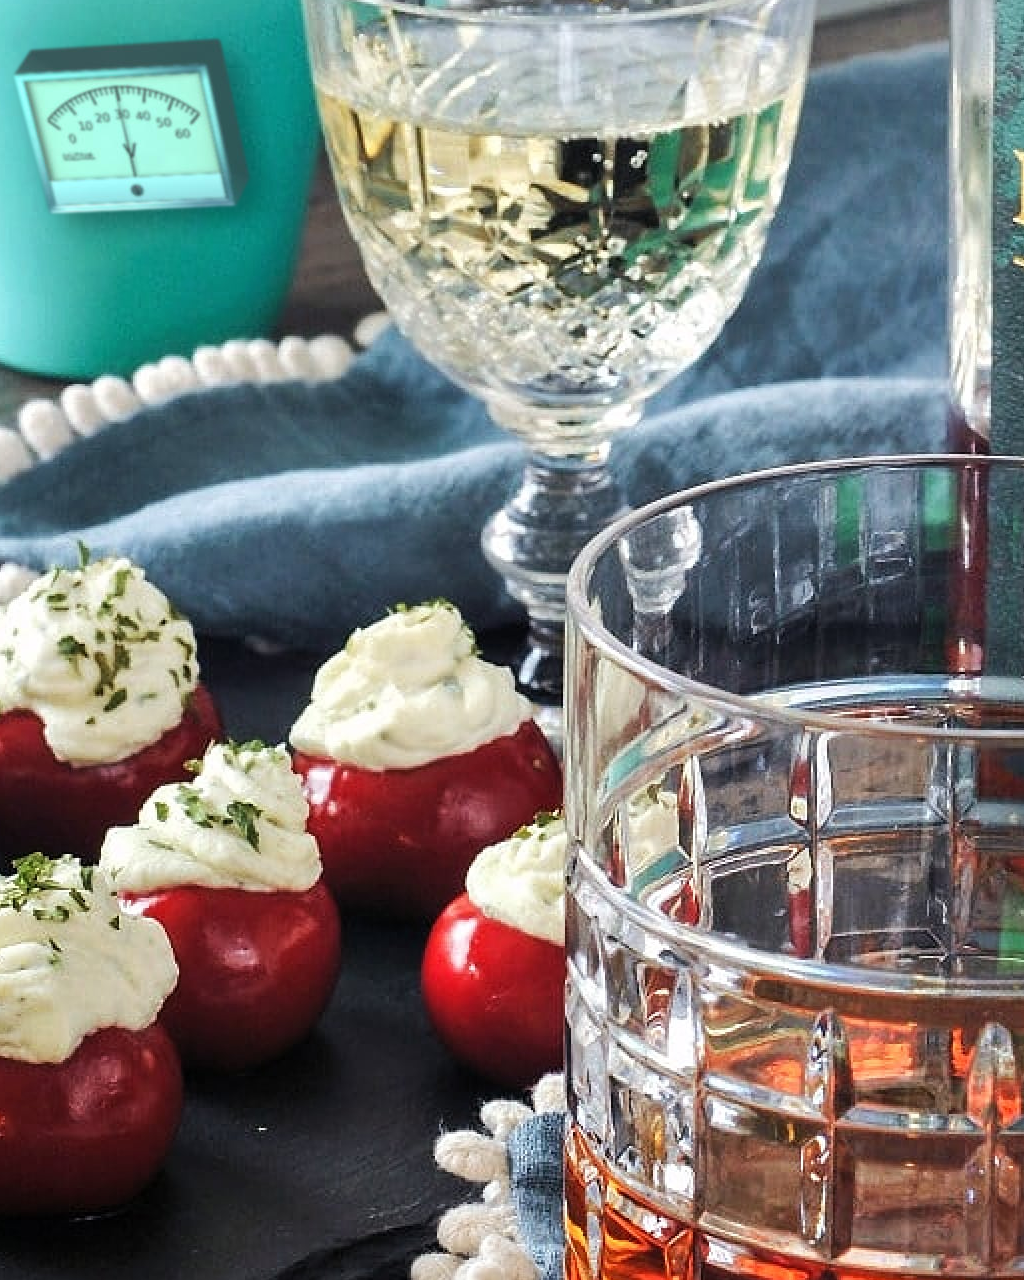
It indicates 30 V
